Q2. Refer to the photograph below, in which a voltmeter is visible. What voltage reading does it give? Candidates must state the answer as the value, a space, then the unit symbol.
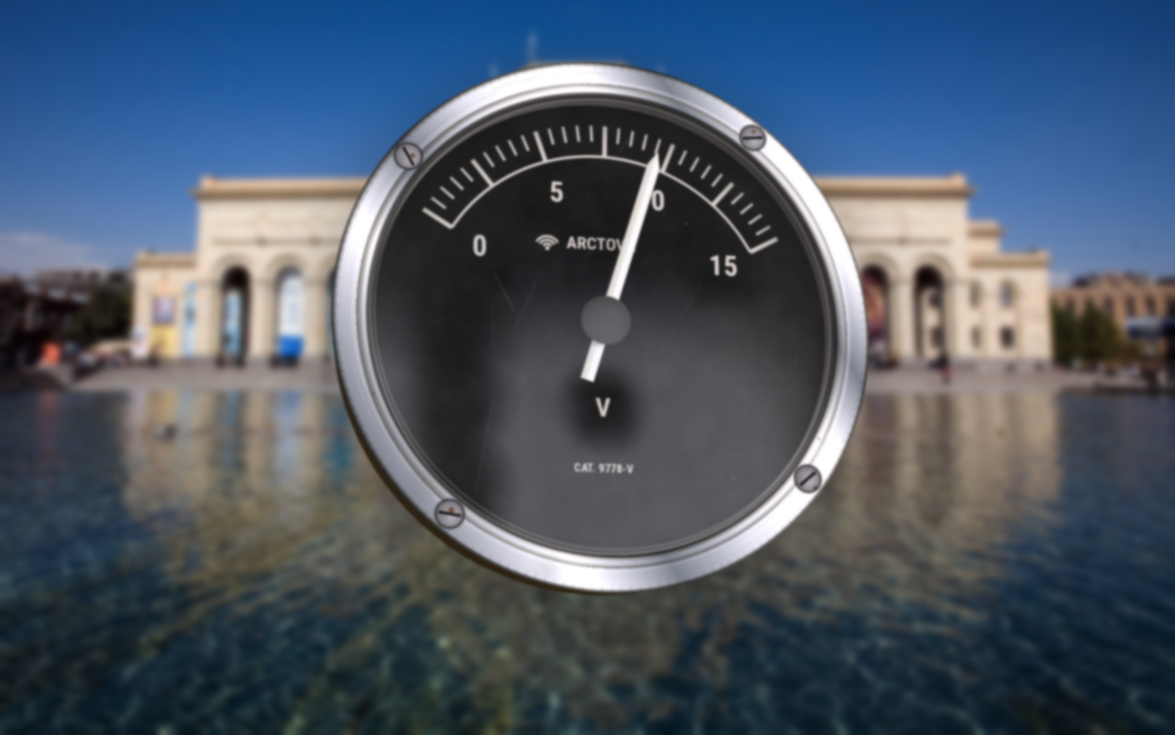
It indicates 9.5 V
